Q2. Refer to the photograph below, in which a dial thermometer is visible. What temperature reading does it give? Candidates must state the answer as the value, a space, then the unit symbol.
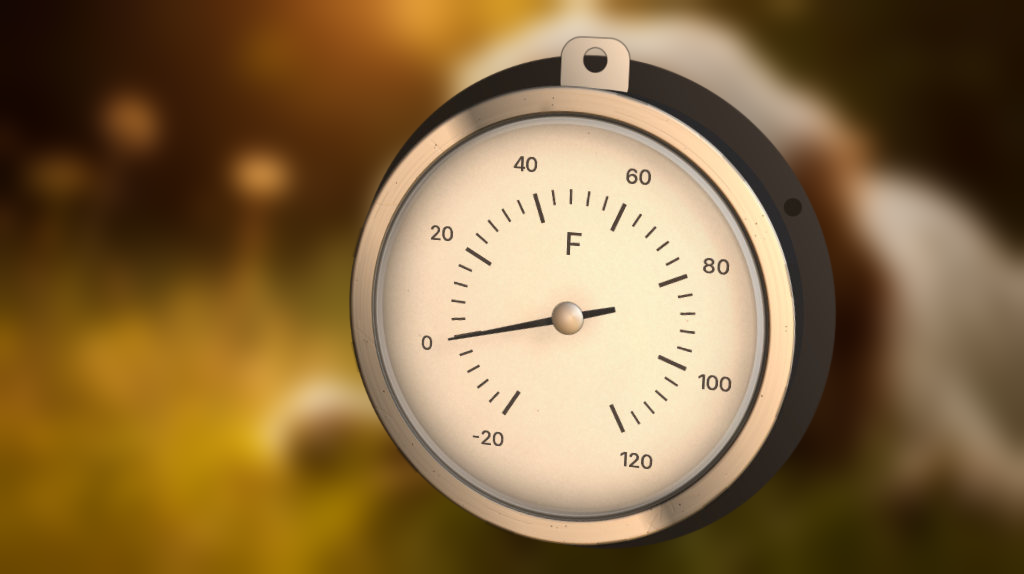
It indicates 0 °F
